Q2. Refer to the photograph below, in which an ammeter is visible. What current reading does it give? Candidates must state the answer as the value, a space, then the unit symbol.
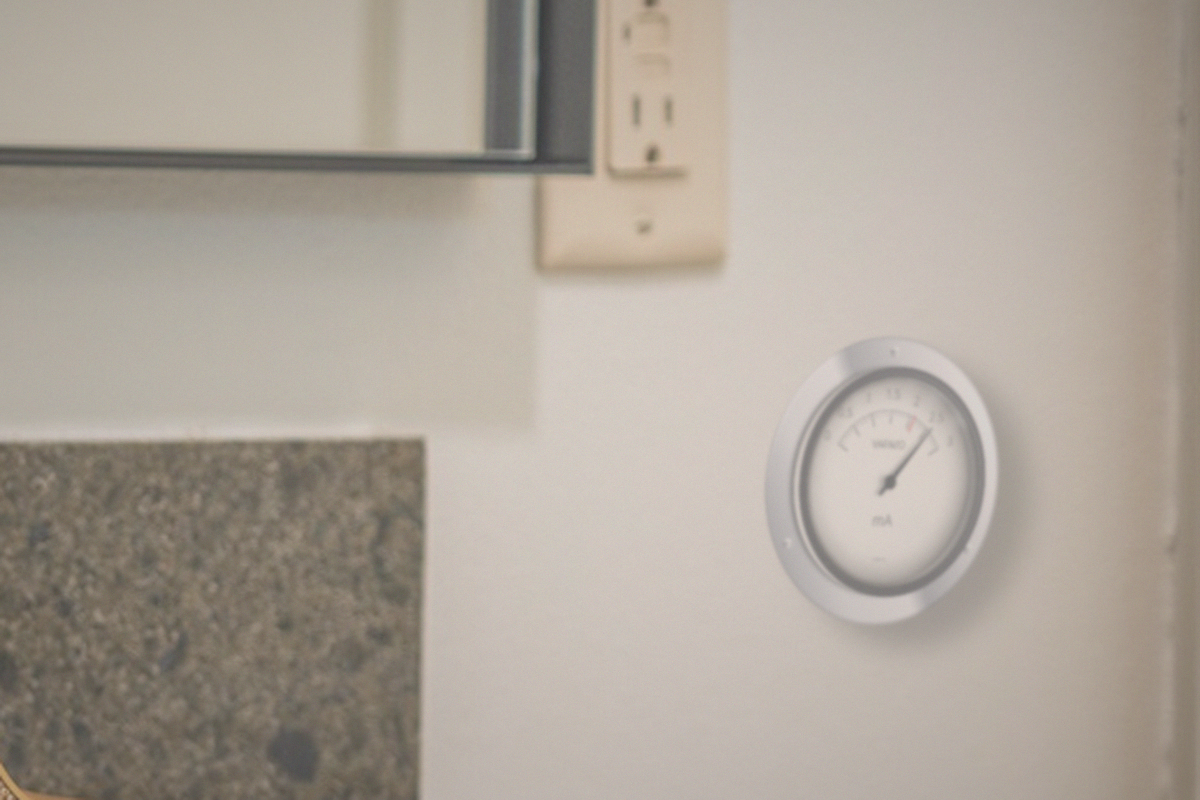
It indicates 2.5 mA
